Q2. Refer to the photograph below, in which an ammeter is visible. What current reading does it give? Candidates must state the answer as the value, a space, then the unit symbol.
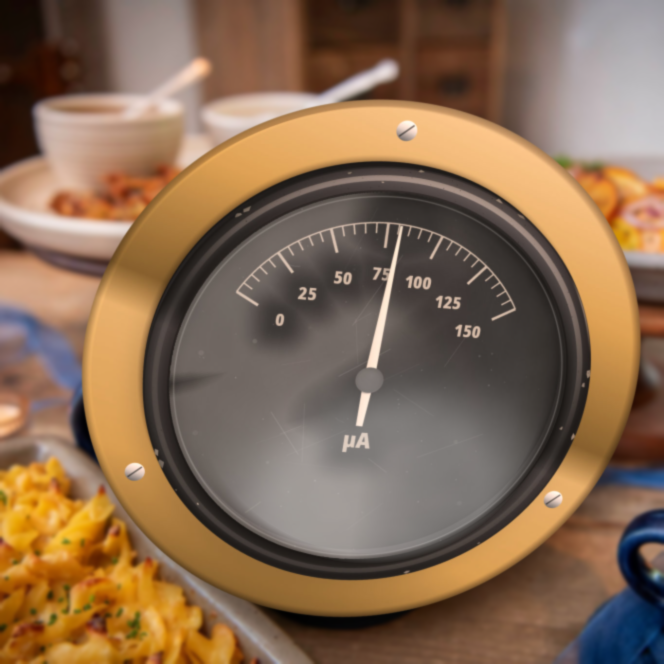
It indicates 80 µA
